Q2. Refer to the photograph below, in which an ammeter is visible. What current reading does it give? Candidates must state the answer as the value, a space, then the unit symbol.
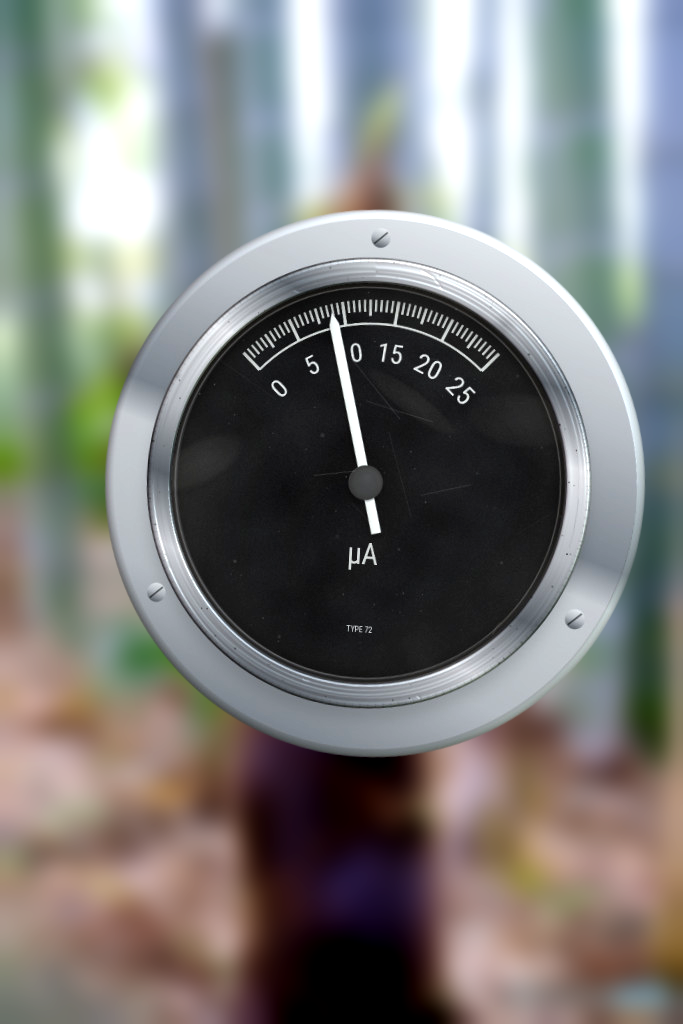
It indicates 9 µA
